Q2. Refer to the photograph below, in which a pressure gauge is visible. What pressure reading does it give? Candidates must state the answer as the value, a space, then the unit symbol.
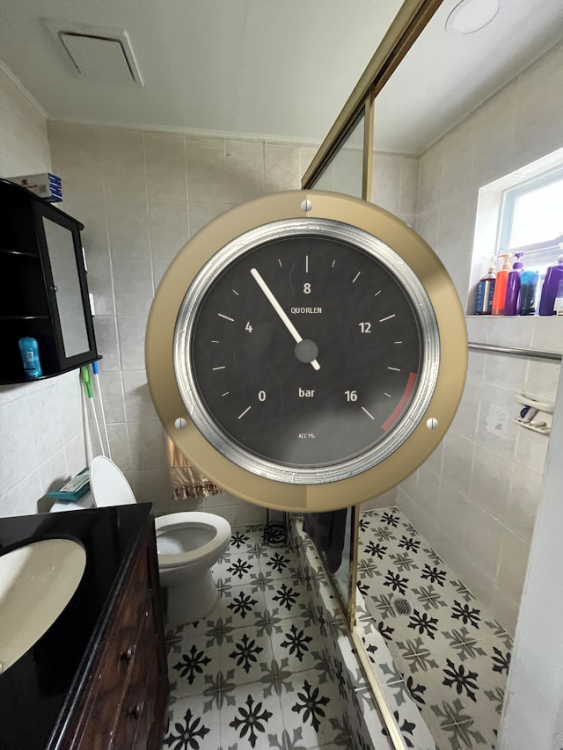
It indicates 6 bar
